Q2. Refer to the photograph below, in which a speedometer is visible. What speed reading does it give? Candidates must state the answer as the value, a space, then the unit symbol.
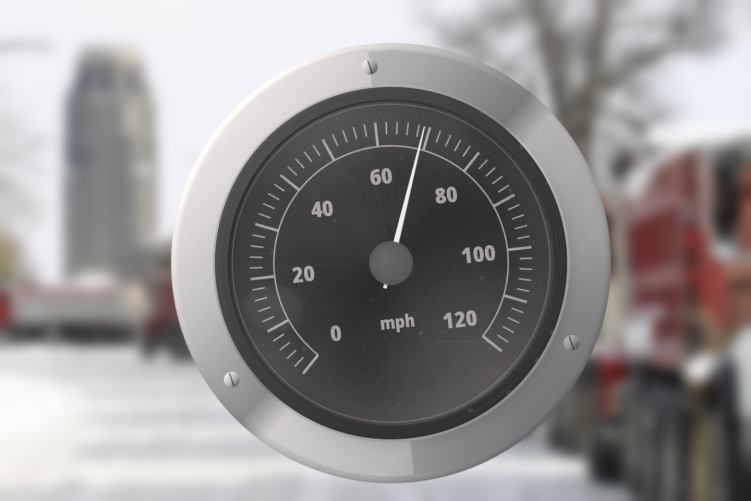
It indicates 69 mph
